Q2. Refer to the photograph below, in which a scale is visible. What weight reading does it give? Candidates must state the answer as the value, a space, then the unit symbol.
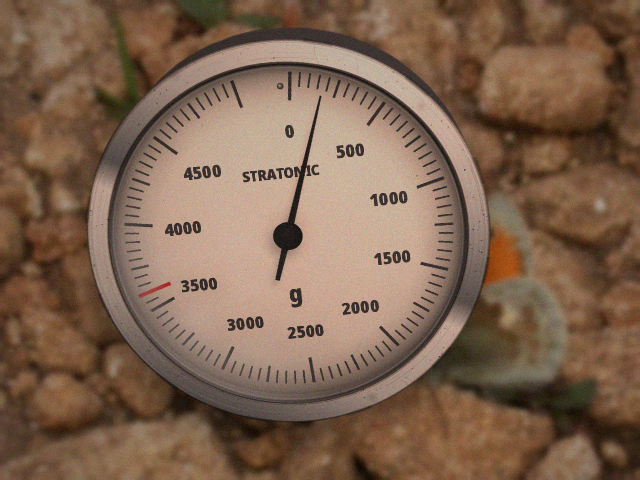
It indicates 175 g
